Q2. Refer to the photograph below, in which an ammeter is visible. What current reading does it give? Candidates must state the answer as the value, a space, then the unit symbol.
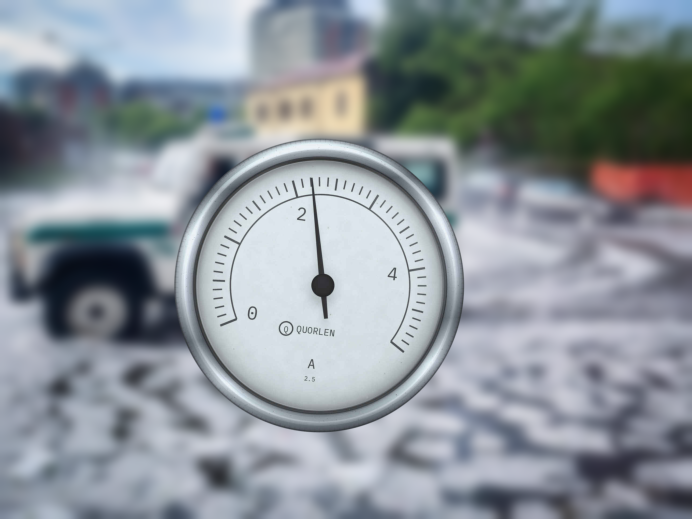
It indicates 2.2 A
